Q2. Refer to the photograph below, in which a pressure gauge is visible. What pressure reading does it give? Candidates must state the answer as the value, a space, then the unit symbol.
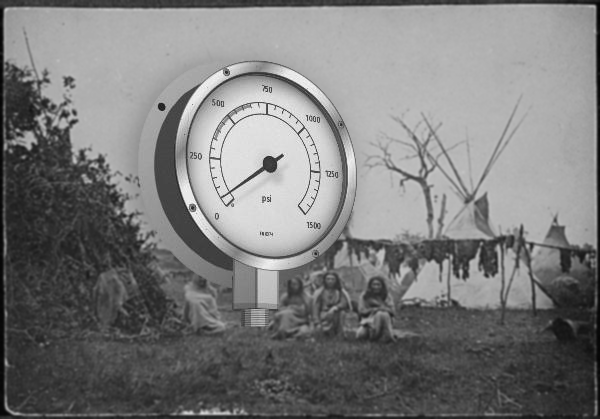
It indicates 50 psi
